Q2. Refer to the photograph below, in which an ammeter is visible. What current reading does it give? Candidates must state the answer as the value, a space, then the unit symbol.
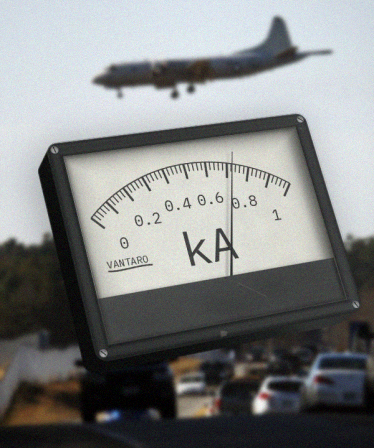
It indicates 0.72 kA
